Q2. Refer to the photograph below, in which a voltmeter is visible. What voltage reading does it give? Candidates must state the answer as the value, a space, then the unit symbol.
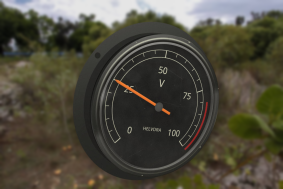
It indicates 25 V
